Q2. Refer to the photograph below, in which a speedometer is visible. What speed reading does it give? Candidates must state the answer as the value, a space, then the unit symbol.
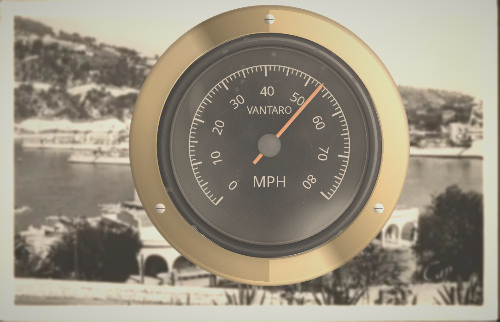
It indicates 53 mph
